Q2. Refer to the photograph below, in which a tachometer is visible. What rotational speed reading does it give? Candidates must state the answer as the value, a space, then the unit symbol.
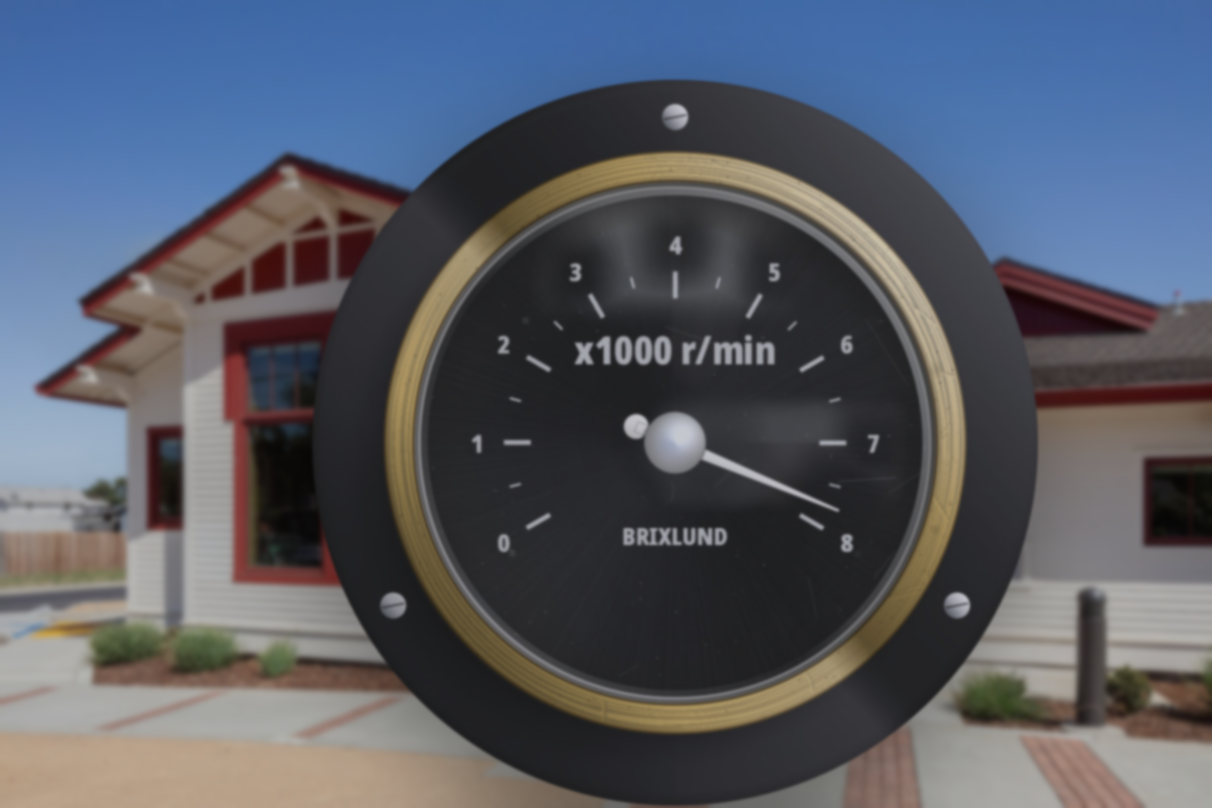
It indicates 7750 rpm
